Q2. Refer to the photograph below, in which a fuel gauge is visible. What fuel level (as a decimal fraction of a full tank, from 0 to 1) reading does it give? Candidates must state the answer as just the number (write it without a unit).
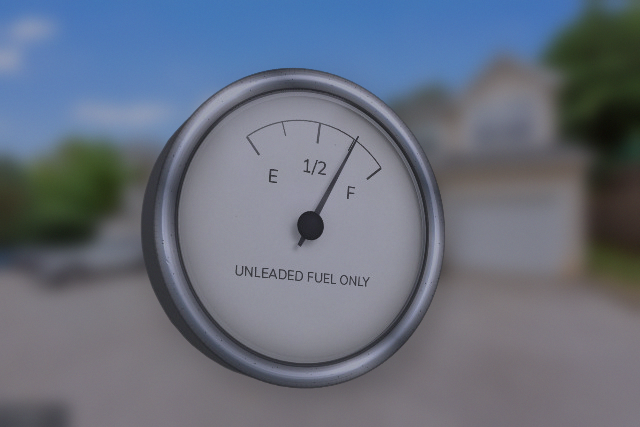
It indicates 0.75
